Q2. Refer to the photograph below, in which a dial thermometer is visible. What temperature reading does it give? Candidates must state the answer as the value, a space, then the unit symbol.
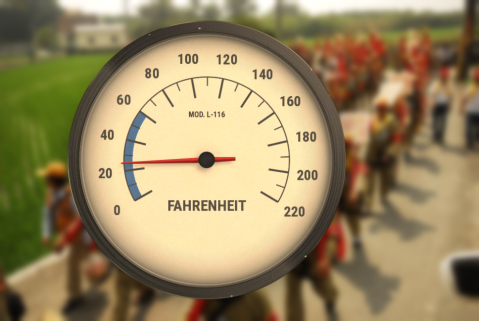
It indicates 25 °F
